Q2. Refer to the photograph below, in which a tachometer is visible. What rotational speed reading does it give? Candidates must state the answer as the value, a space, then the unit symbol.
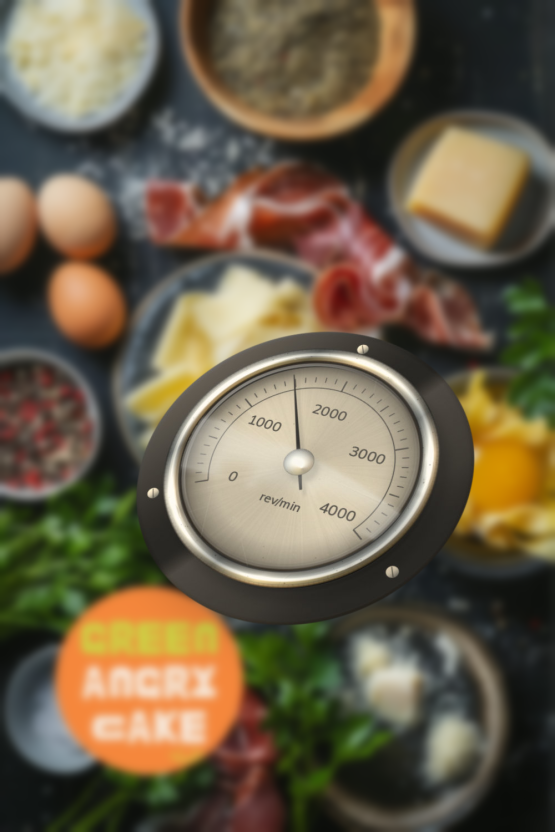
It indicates 1500 rpm
